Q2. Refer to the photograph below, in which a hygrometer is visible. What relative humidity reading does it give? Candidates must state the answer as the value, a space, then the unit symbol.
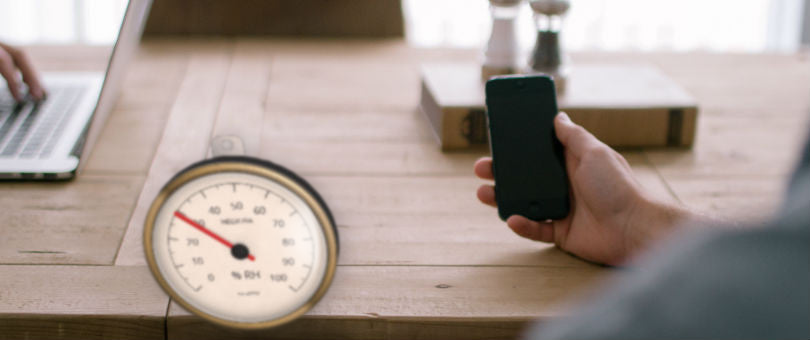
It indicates 30 %
